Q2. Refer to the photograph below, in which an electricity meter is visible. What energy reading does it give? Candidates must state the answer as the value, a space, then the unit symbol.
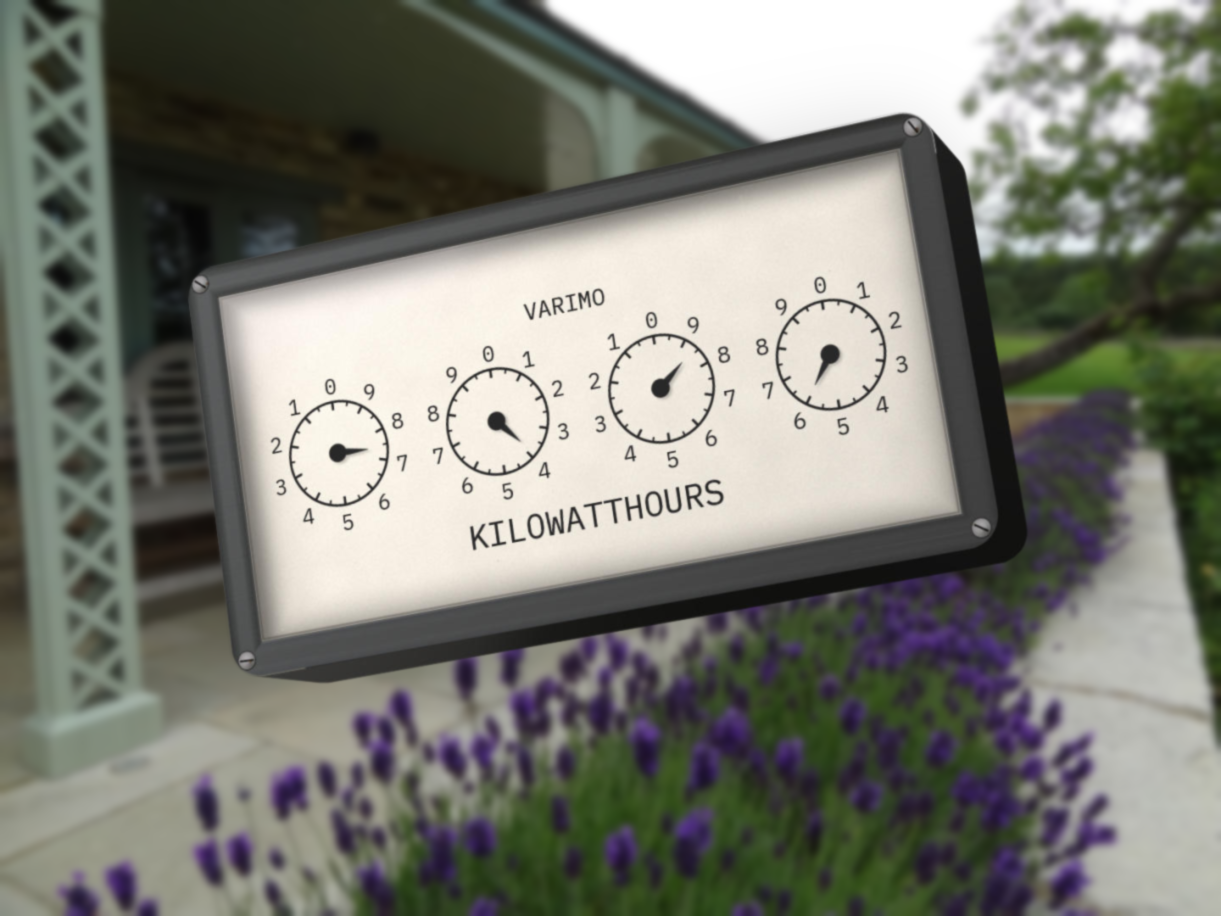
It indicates 7386 kWh
